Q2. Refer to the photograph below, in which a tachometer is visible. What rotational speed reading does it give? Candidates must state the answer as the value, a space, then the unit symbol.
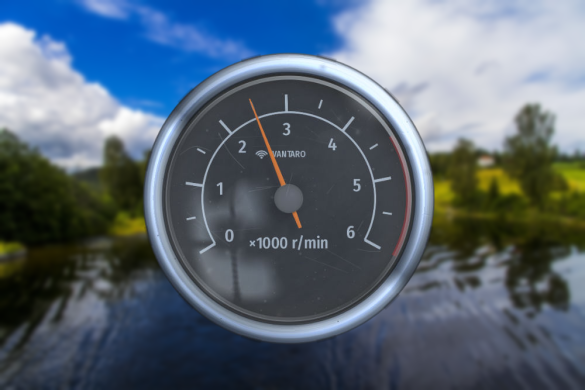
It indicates 2500 rpm
